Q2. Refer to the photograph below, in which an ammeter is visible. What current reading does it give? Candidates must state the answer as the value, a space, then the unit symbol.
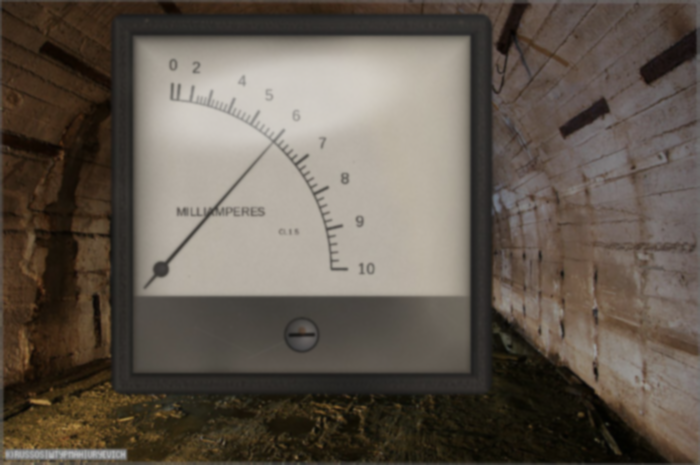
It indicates 6 mA
